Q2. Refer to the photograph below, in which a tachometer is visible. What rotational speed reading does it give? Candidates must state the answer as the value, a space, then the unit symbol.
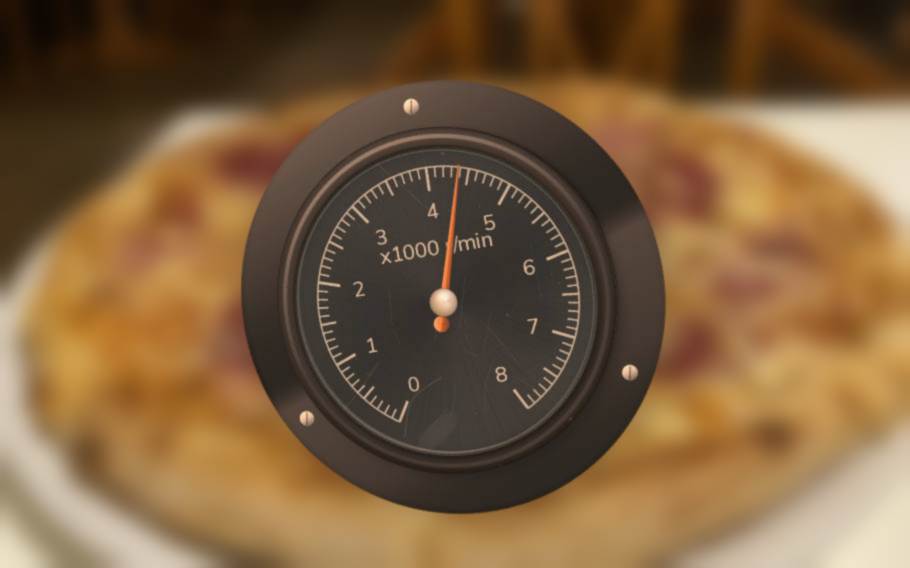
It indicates 4400 rpm
